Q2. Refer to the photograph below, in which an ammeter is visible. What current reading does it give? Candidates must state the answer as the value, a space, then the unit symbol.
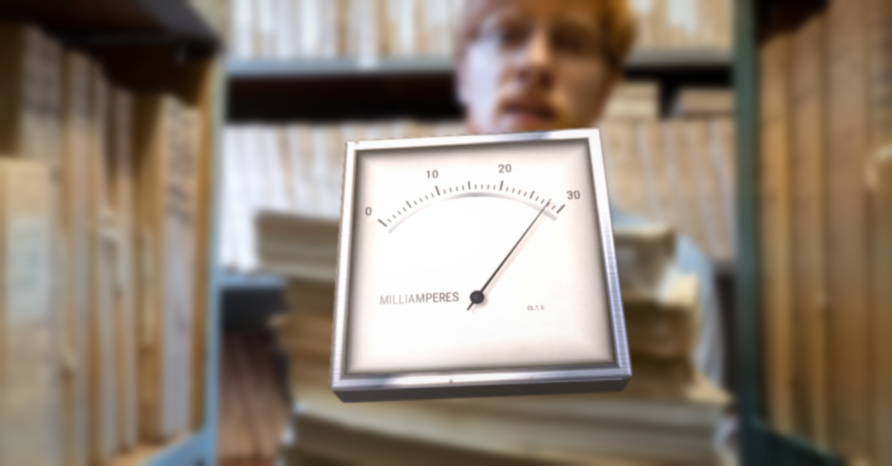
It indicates 28 mA
